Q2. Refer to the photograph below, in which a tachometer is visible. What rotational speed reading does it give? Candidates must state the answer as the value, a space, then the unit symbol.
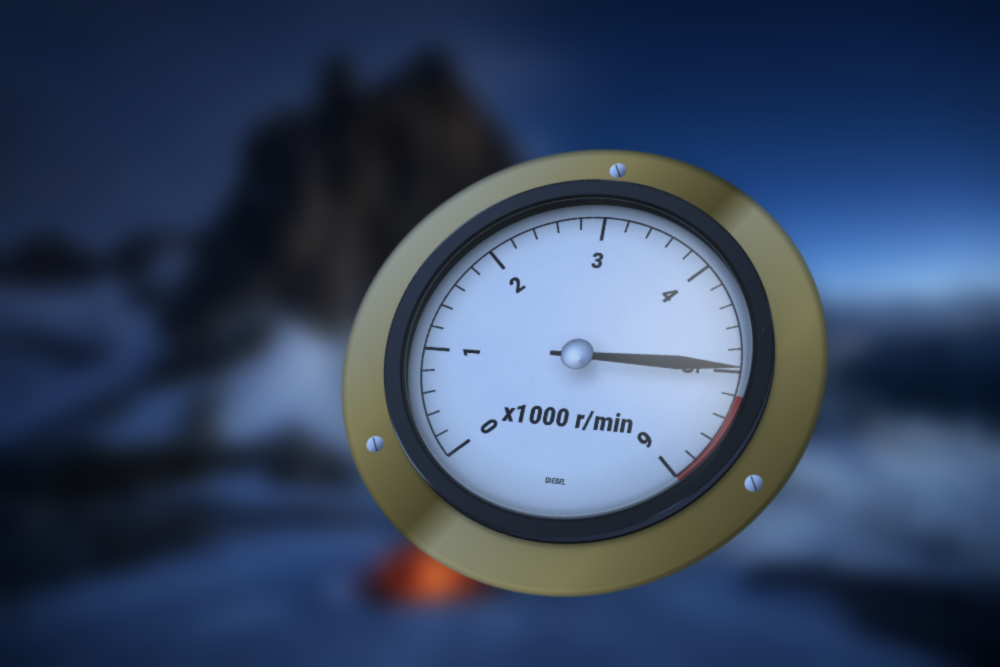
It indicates 5000 rpm
